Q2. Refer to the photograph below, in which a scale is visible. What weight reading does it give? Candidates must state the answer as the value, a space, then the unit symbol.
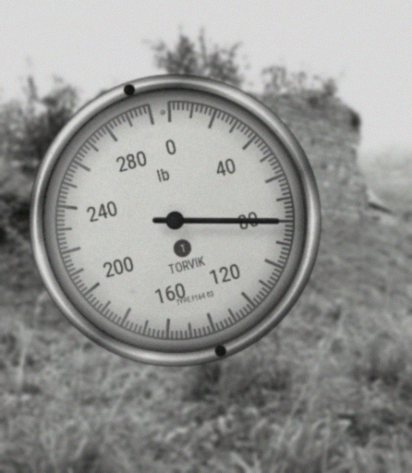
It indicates 80 lb
